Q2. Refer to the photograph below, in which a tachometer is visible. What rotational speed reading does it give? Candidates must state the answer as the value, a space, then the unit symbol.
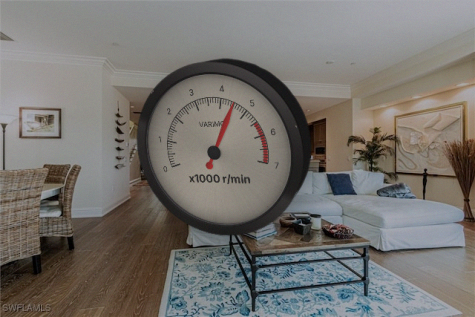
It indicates 4500 rpm
